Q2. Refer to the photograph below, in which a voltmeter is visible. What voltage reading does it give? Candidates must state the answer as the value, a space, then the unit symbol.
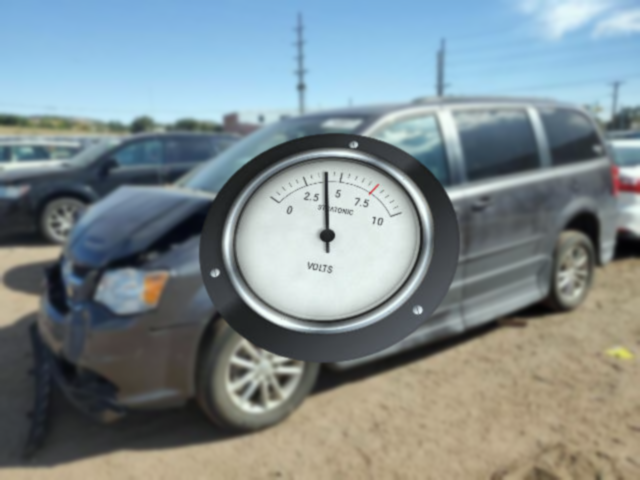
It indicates 4 V
